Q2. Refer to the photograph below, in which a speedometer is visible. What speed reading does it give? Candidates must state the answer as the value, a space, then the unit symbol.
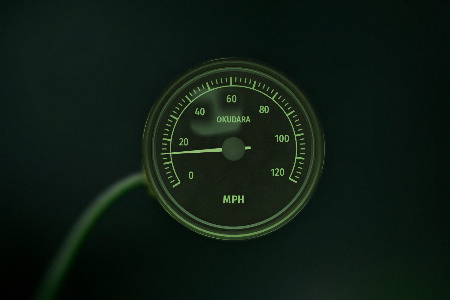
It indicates 14 mph
